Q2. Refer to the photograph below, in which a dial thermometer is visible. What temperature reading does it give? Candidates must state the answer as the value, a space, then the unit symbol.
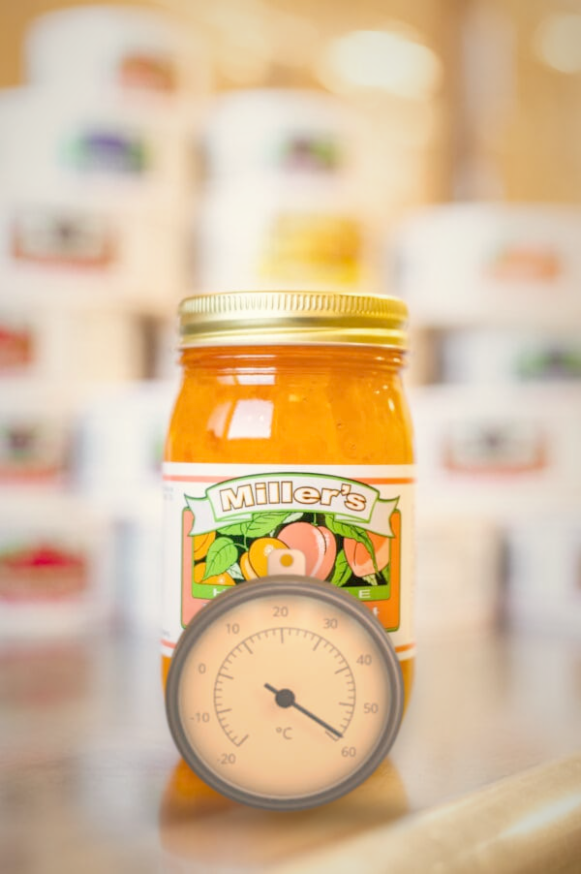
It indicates 58 °C
